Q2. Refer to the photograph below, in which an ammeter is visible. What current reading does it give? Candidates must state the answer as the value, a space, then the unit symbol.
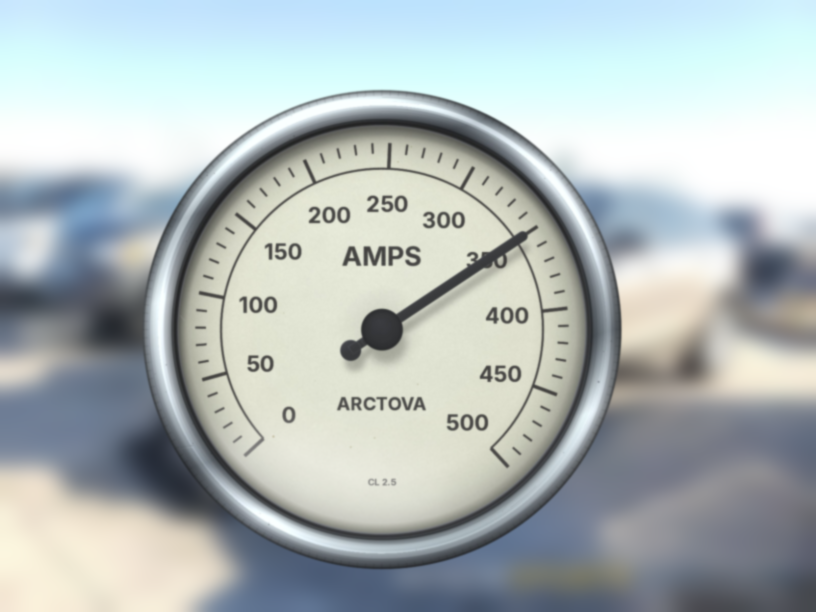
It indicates 350 A
